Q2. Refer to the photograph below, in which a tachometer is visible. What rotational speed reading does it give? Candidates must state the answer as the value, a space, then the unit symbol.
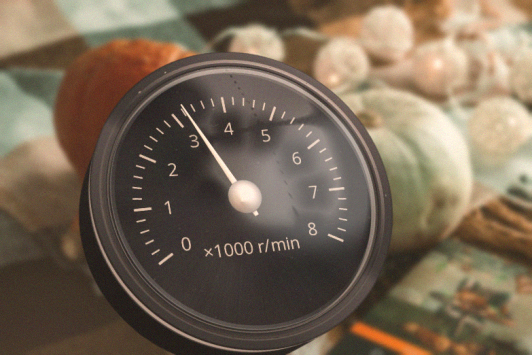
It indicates 3200 rpm
